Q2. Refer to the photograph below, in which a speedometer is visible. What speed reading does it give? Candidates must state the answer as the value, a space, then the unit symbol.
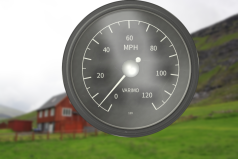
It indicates 5 mph
